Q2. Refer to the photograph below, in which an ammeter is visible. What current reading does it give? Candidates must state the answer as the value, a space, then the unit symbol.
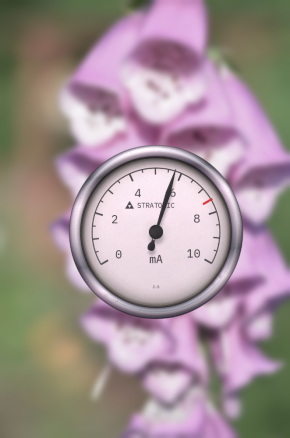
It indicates 5.75 mA
